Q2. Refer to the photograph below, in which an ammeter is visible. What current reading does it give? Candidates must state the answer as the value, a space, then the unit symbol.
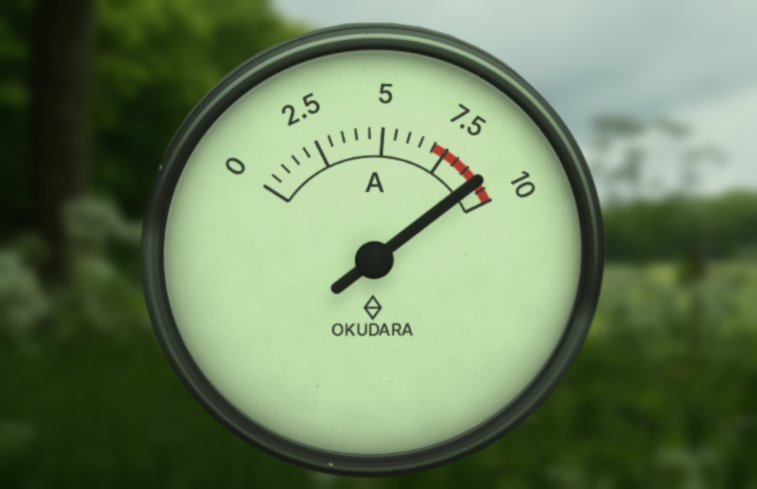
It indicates 9 A
